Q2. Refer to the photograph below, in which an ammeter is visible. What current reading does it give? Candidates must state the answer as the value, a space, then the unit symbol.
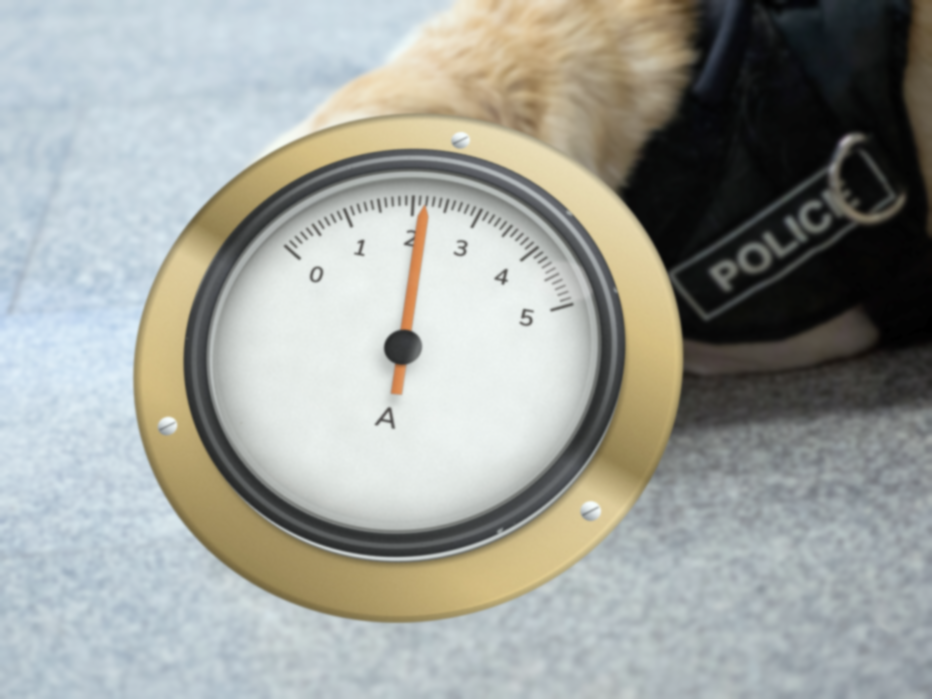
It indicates 2.2 A
